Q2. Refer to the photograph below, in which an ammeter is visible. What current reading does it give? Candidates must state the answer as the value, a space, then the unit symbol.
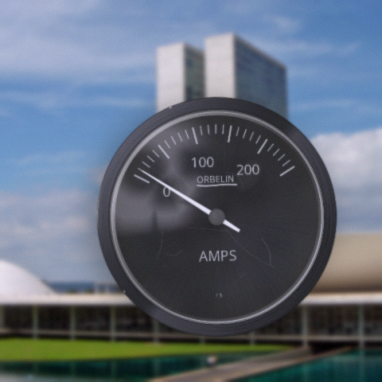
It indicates 10 A
